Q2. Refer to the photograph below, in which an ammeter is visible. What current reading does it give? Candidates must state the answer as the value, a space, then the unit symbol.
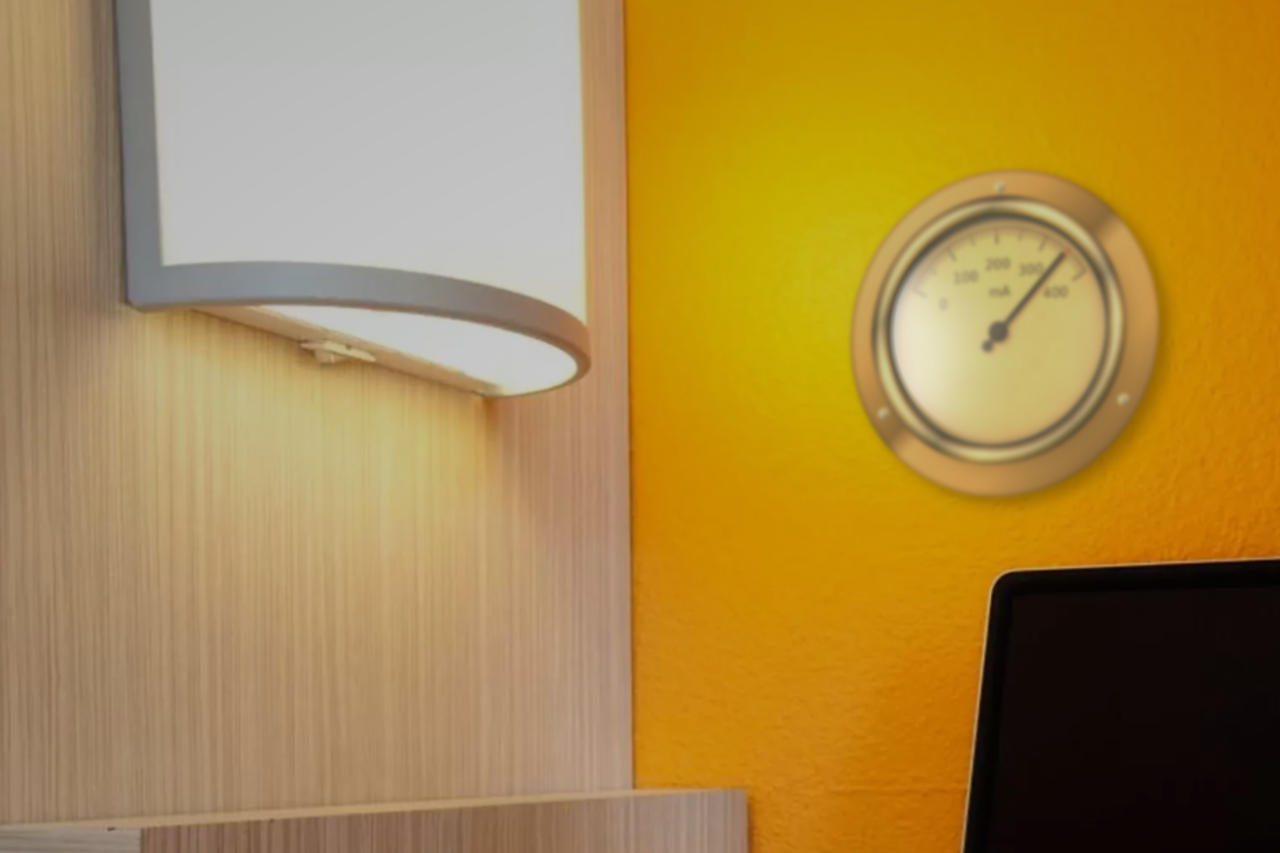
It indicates 350 mA
